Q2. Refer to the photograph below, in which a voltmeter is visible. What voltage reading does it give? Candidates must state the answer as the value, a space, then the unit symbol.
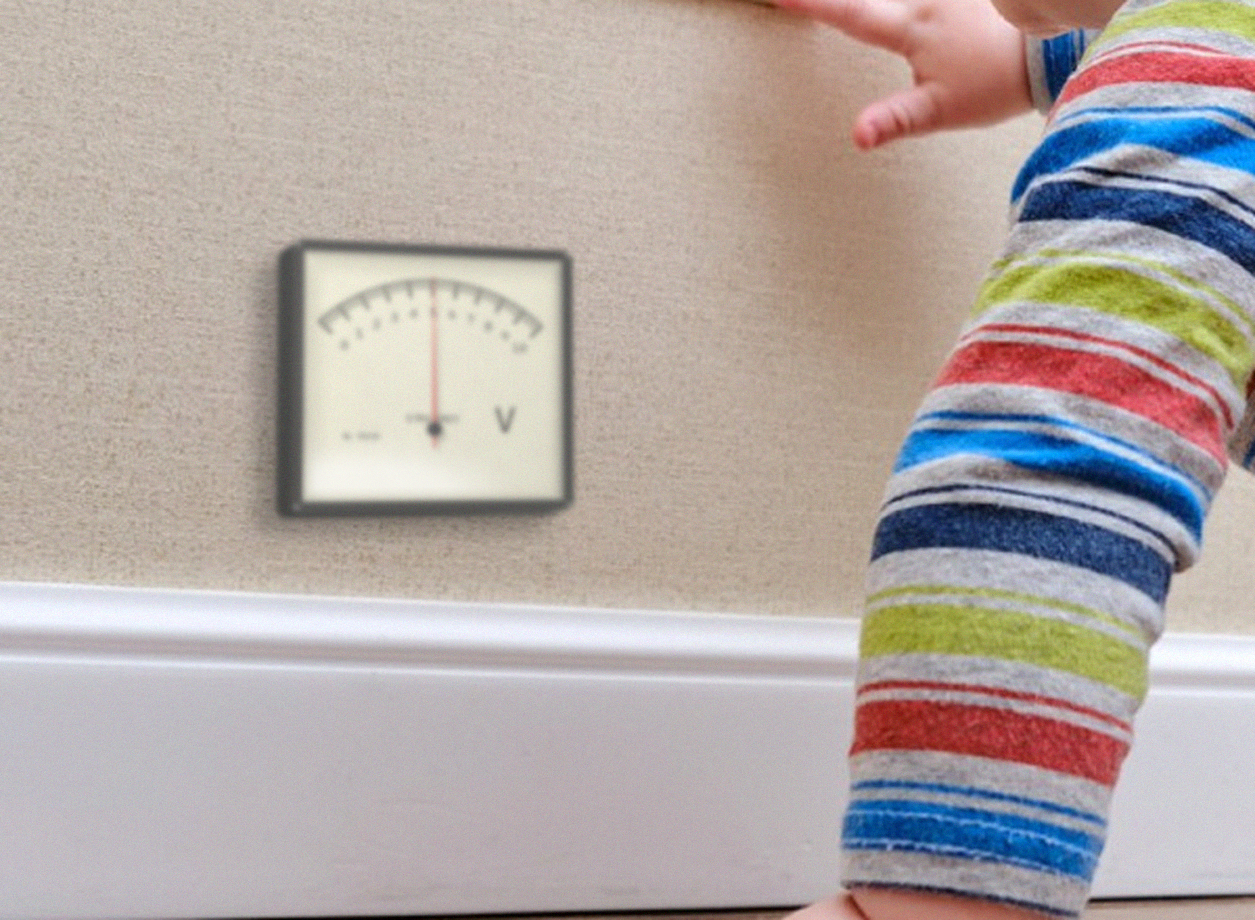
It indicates 5 V
